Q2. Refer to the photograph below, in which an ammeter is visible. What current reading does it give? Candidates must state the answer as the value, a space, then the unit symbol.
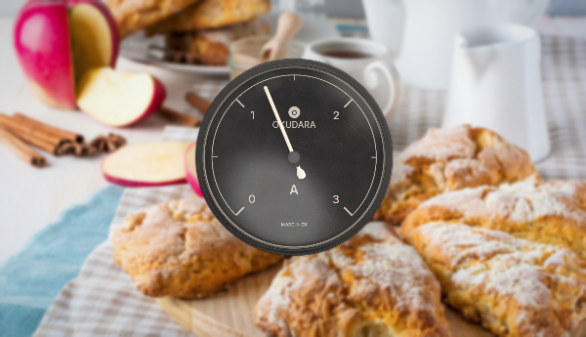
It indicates 1.25 A
